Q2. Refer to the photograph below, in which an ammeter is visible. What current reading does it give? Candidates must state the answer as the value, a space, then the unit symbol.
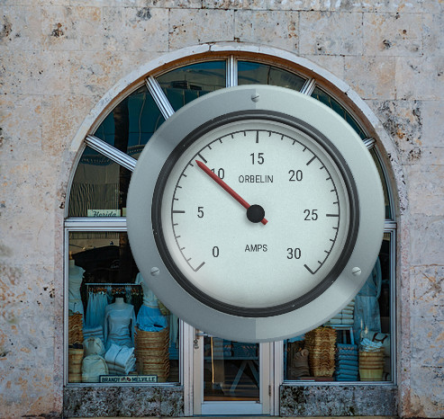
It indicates 9.5 A
